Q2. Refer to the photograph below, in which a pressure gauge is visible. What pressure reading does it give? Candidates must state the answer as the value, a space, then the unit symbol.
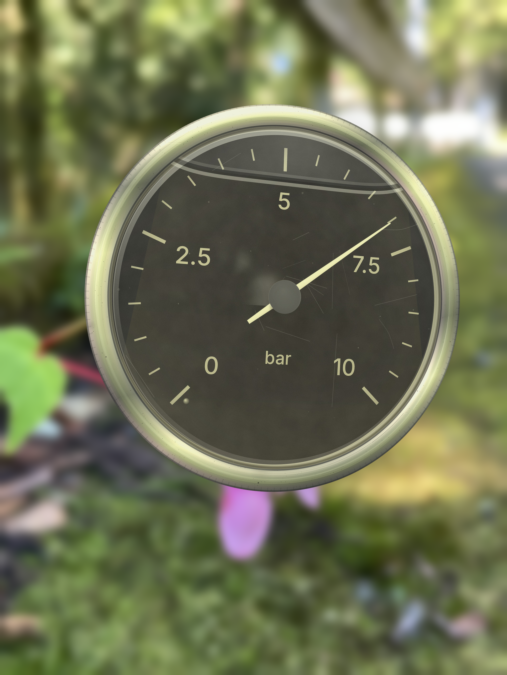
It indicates 7 bar
